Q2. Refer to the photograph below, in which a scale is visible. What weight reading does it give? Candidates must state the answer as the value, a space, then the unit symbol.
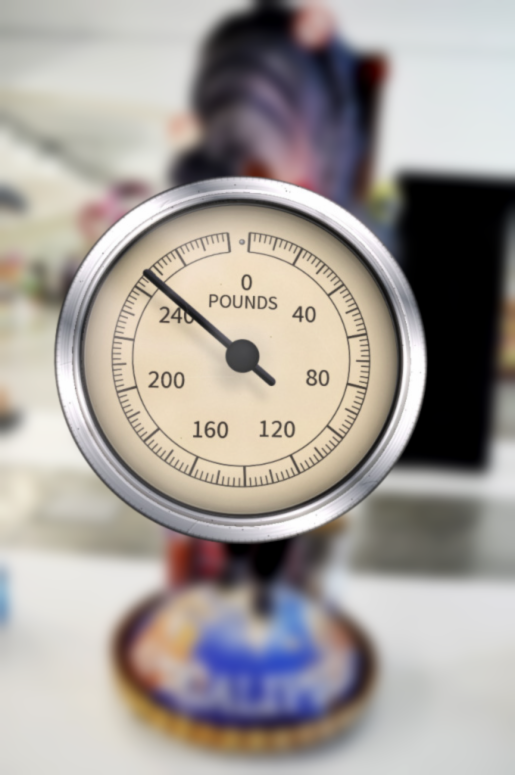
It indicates 246 lb
